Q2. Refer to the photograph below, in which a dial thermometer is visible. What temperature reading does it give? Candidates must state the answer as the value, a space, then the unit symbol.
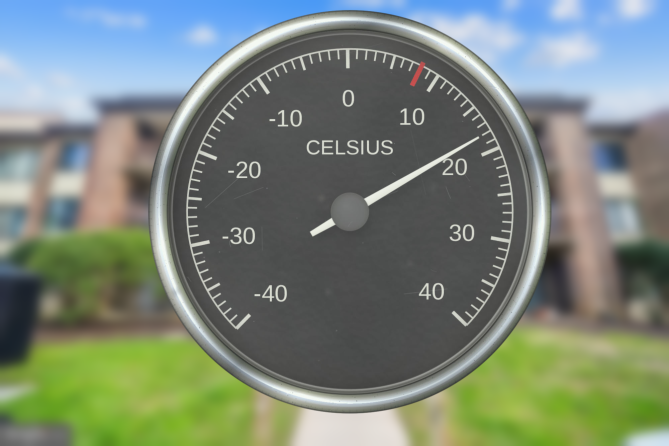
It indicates 18 °C
